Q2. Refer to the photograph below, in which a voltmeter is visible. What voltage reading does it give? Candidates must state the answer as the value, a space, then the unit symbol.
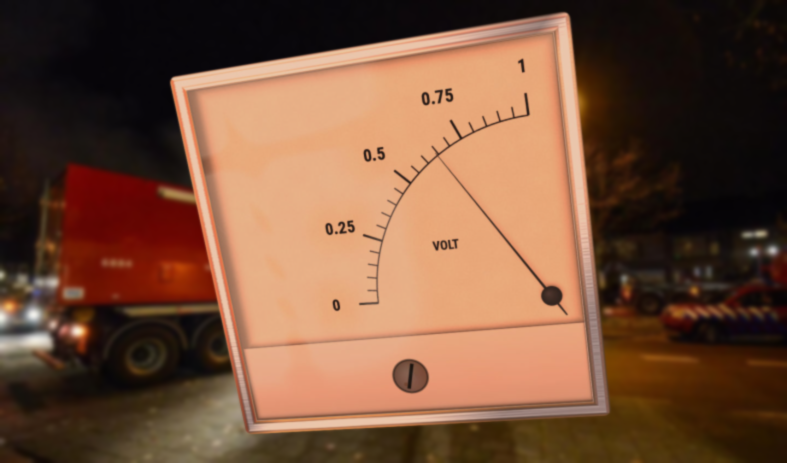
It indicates 0.65 V
